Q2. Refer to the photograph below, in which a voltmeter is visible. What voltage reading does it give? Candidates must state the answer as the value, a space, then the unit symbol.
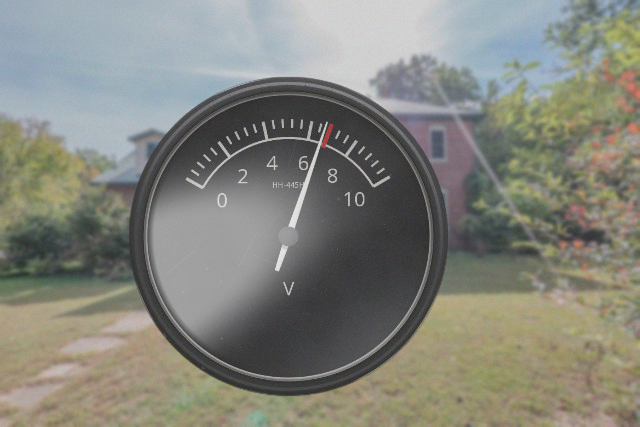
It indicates 6.6 V
